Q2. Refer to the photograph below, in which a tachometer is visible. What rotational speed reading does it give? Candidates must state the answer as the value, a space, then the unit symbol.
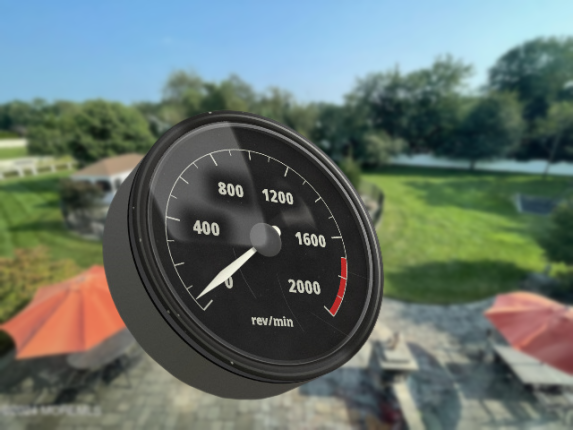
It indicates 50 rpm
